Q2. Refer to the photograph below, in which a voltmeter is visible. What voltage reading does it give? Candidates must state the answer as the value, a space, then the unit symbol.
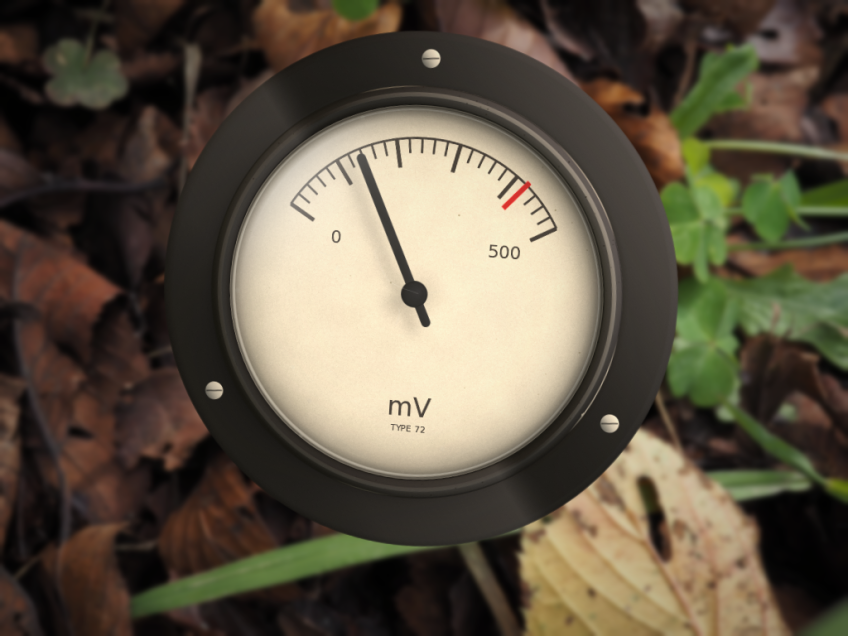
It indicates 140 mV
